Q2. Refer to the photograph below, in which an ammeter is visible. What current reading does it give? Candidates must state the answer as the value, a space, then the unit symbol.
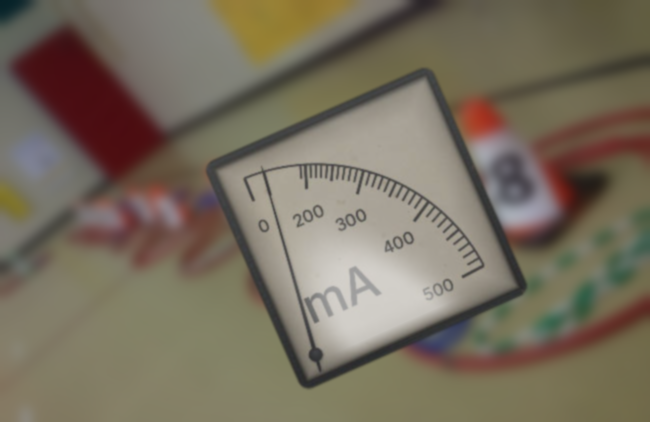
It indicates 100 mA
